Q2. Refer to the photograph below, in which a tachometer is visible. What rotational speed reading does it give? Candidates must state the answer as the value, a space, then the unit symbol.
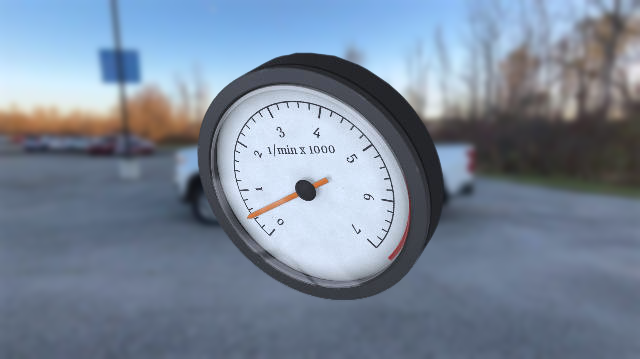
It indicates 500 rpm
